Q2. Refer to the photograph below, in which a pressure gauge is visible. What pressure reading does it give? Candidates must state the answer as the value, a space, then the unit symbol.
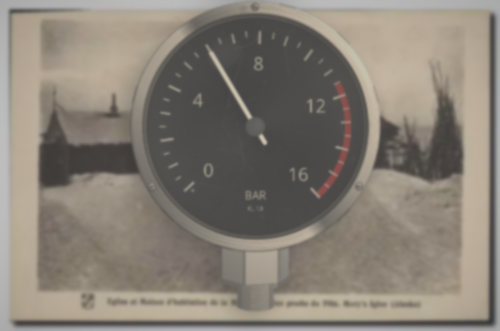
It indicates 6 bar
